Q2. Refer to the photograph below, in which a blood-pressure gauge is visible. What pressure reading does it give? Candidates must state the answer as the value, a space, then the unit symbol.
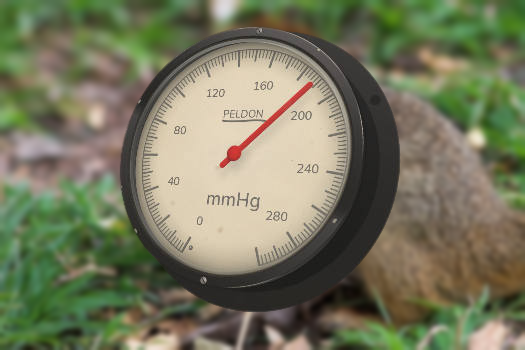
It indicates 190 mmHg
